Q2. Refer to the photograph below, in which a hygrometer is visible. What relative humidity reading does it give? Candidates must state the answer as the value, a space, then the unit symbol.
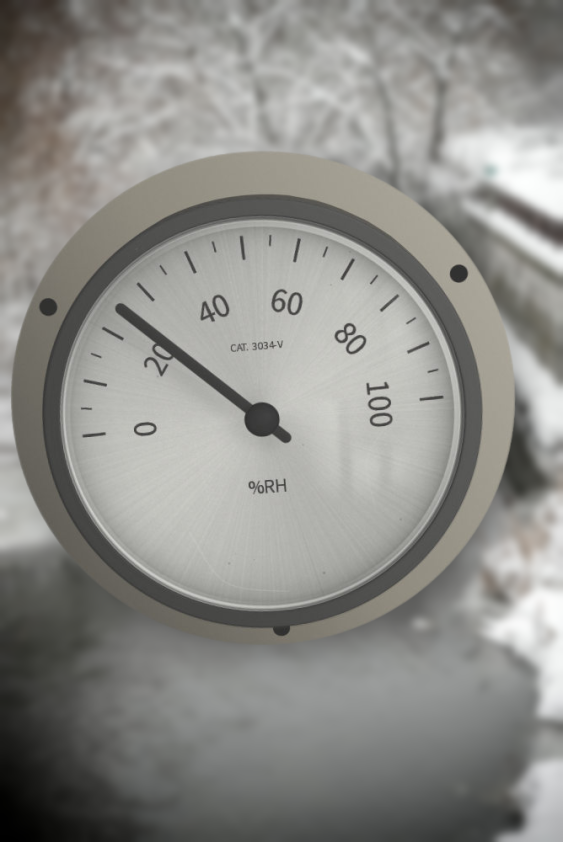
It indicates 25 %
